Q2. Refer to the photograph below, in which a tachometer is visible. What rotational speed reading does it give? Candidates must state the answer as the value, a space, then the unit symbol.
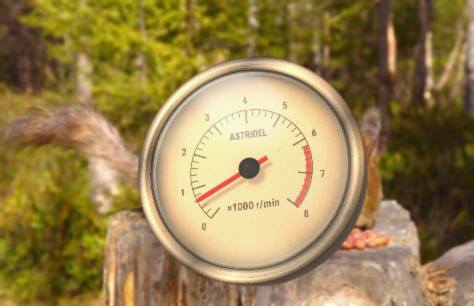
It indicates 600 rpm
